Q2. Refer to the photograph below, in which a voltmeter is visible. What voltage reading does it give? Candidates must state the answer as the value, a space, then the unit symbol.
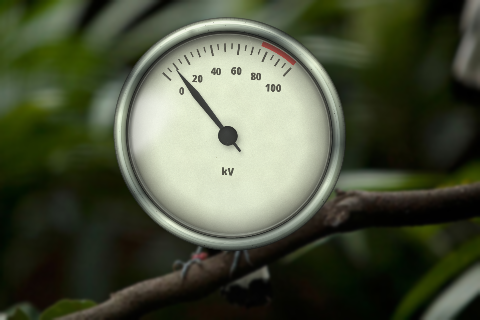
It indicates 10 kV
